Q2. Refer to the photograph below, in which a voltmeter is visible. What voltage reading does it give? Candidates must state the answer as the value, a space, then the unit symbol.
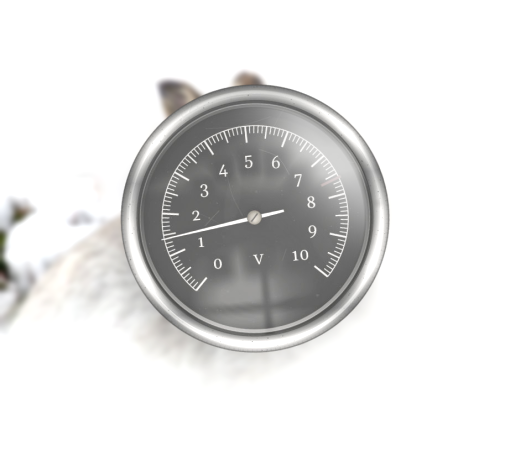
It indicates 1.4 V
